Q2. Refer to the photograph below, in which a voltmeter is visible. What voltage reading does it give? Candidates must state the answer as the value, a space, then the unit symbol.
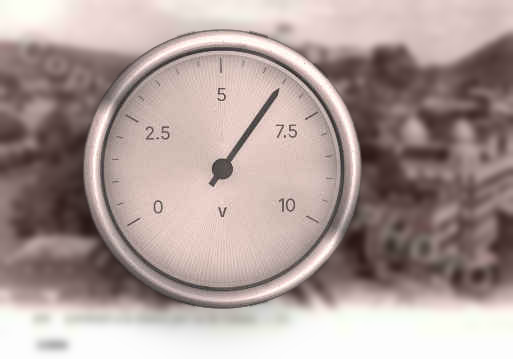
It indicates 6.5 V
